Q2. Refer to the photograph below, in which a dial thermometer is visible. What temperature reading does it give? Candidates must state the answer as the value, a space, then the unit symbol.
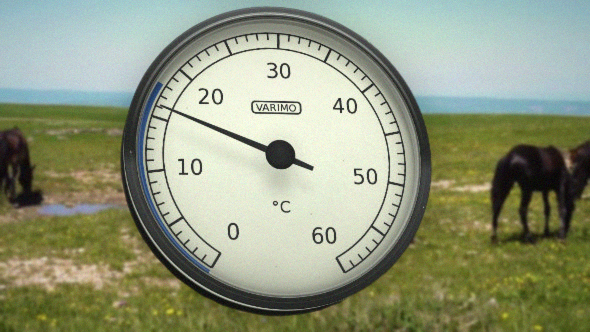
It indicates 16 °C
